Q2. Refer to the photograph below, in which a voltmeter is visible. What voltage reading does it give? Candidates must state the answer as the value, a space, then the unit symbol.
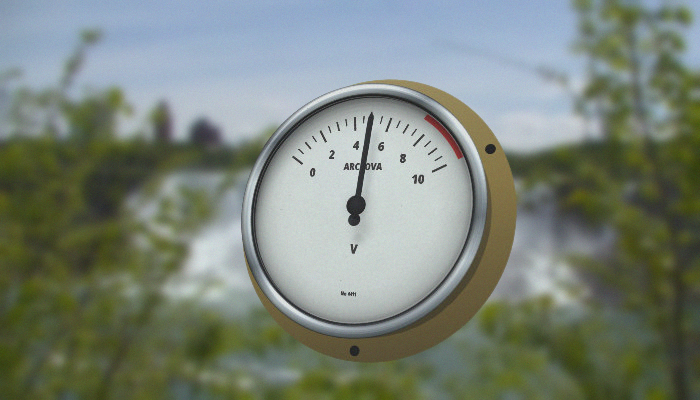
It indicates 5 V
